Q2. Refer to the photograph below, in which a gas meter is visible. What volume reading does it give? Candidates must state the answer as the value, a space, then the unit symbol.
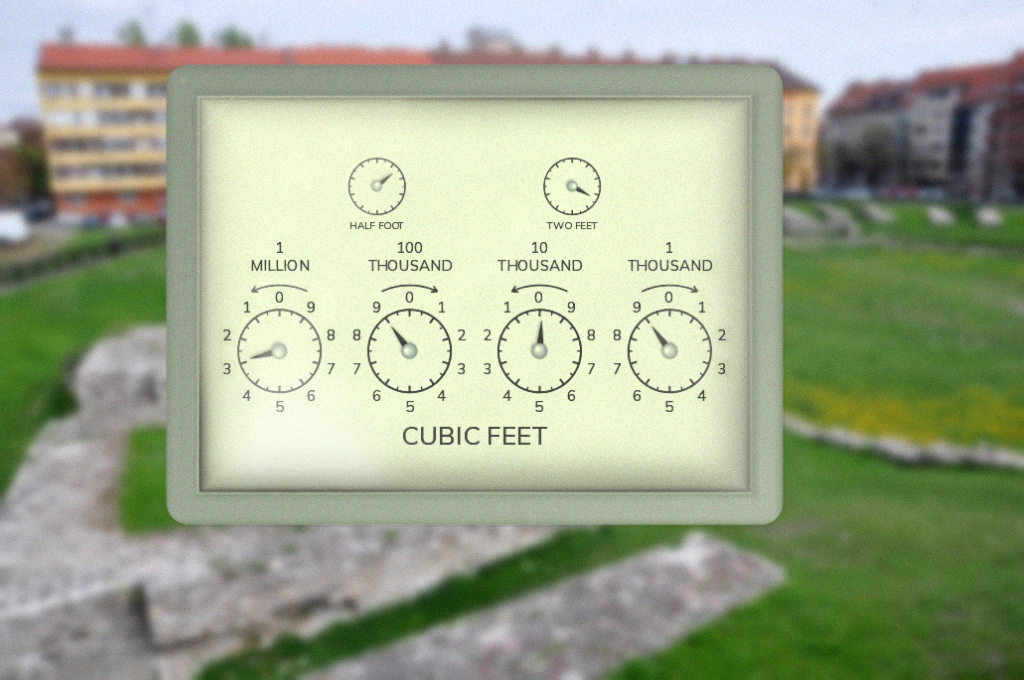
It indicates 289900 ft³
